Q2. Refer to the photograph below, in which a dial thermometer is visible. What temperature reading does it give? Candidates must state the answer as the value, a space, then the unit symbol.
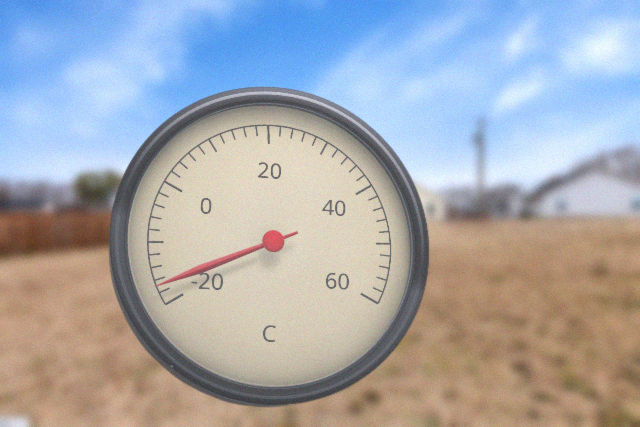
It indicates -17 °C
